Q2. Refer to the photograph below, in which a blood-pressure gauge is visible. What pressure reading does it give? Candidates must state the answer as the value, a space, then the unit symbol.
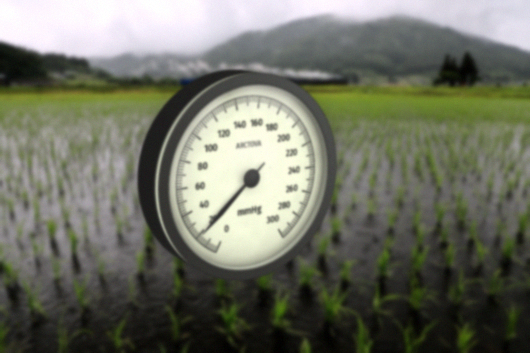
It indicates 20 mmHg
